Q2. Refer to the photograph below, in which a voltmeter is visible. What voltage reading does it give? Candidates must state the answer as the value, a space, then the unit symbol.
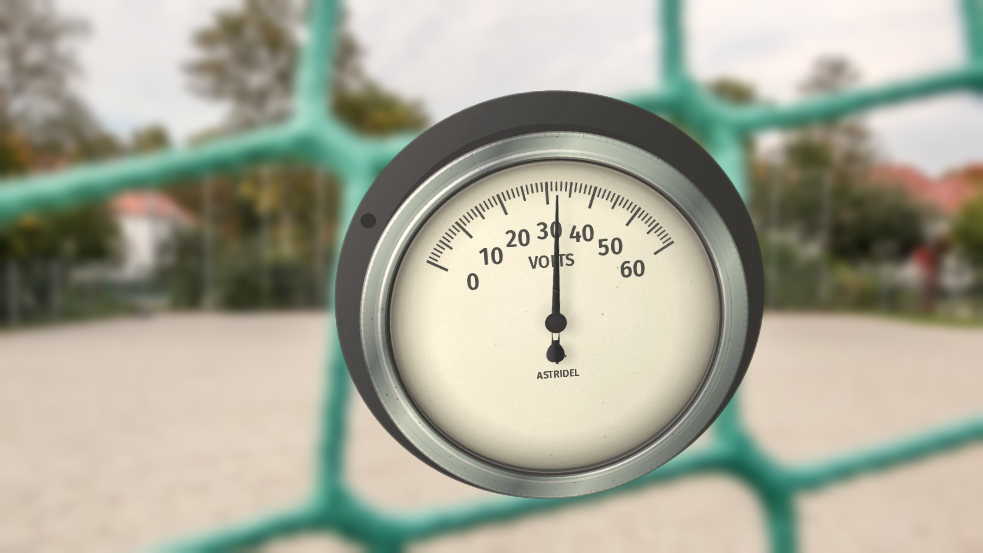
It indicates 32 V
